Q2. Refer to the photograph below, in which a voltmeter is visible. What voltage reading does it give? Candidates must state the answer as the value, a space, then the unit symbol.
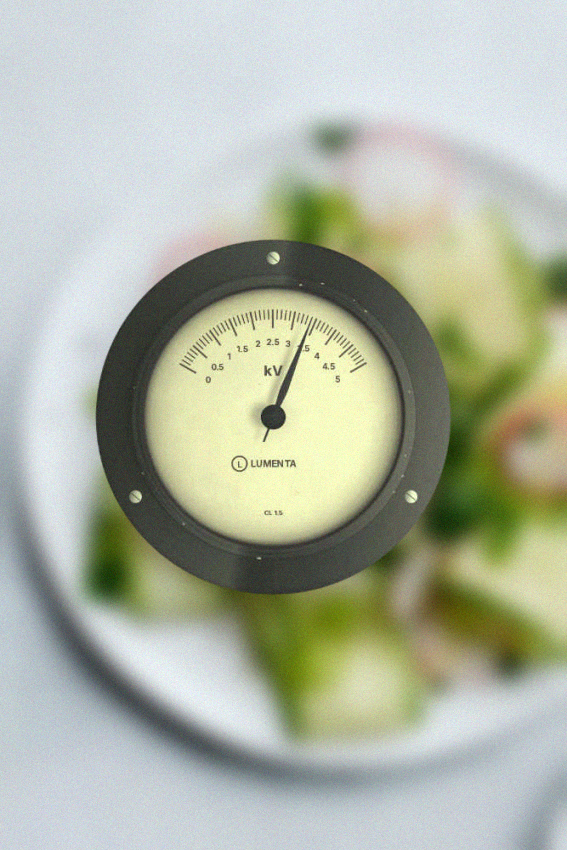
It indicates 3.4 kV
